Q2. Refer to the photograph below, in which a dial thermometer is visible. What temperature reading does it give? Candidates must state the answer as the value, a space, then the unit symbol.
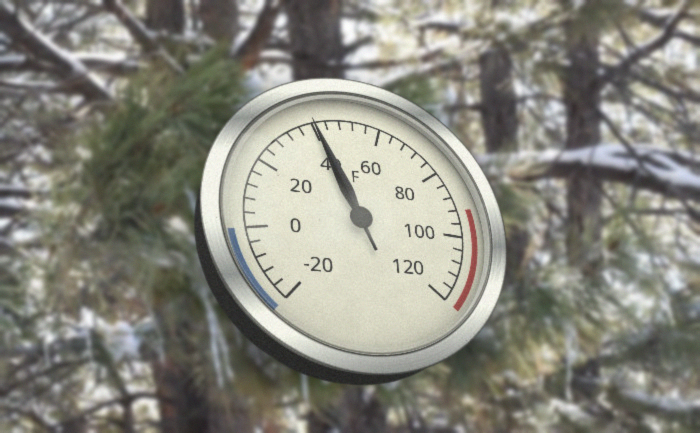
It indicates 40 °F
